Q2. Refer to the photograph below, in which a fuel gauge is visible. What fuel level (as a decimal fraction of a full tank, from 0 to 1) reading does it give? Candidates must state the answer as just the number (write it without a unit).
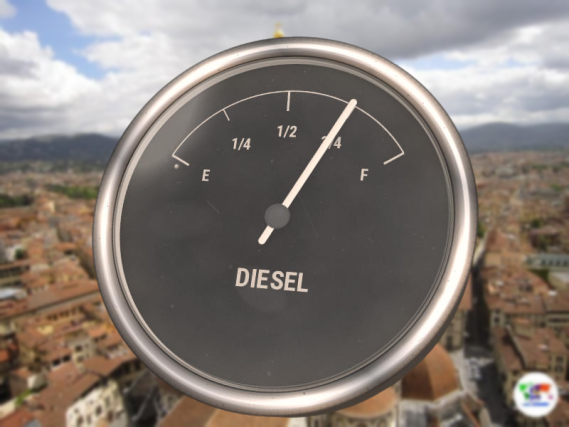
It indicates 0.75
